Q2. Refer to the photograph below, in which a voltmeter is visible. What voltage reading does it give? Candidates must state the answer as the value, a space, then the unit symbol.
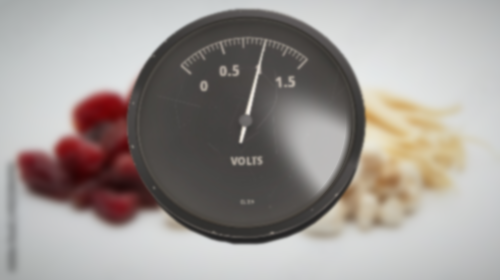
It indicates 1 V
